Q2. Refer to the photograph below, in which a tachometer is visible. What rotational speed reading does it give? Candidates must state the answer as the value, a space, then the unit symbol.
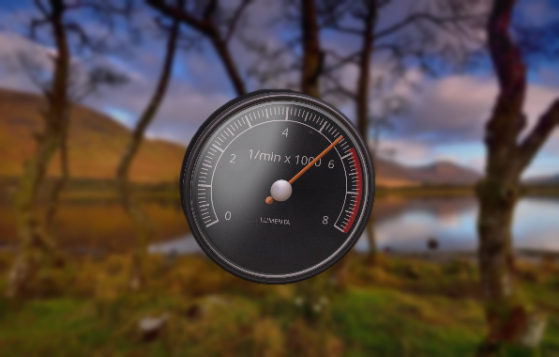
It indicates 5500 rpm
